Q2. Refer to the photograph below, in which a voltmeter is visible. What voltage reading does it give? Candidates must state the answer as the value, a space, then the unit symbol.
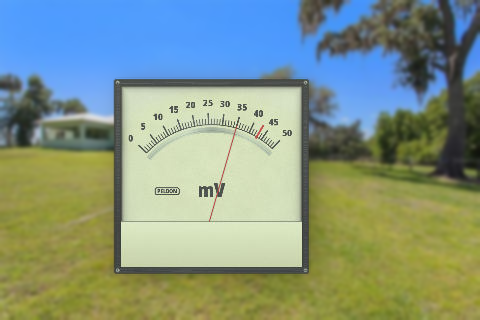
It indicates 35 mV
